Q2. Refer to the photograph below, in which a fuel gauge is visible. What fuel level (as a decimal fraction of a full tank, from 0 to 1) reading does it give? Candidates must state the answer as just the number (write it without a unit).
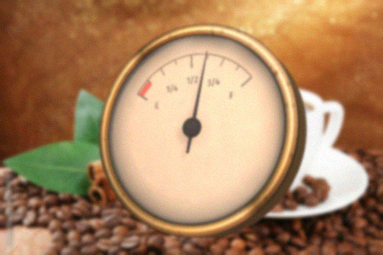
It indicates 0.625
